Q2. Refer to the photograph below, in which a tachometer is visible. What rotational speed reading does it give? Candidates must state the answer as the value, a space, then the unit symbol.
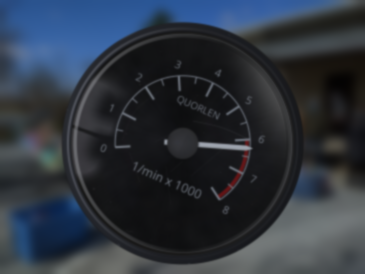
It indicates 6250 rpm
